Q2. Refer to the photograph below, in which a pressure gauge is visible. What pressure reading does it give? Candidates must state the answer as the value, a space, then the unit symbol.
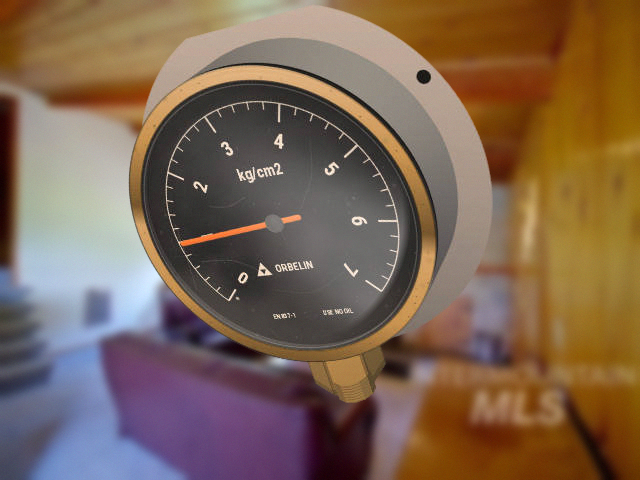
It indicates 1 kg/cm²
